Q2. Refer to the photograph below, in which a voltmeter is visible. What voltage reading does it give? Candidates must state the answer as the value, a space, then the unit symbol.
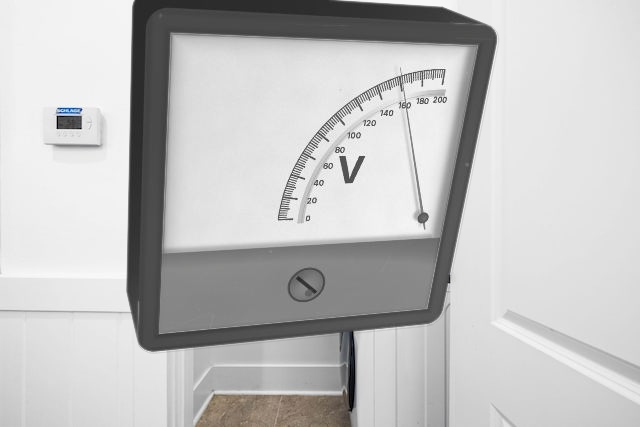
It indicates 160 V
